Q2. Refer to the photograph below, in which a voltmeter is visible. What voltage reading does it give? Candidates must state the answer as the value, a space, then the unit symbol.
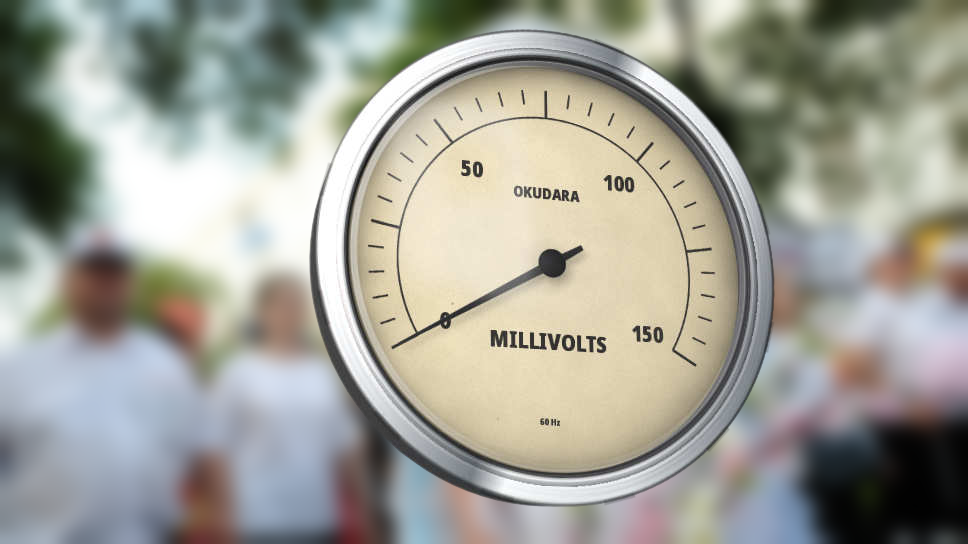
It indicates 0 mV
